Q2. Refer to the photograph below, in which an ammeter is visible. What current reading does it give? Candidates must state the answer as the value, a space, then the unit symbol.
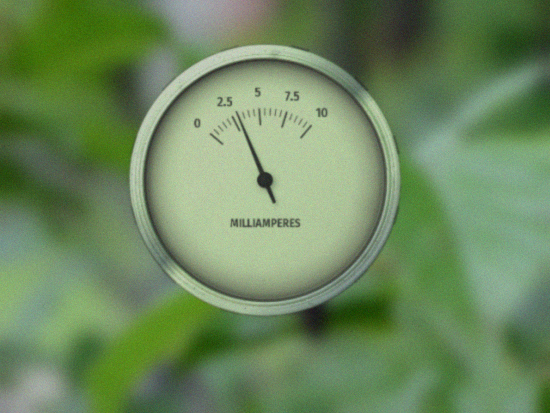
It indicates 3 mA
